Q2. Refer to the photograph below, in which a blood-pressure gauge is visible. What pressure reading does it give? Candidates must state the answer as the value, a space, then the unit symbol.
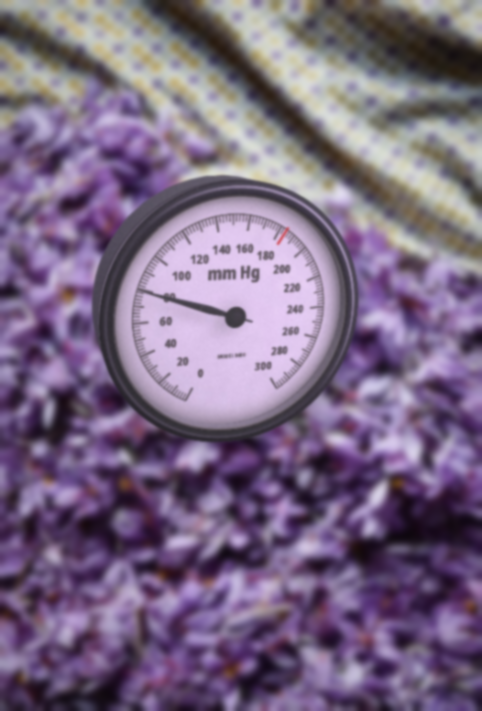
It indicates 80 mmHg
